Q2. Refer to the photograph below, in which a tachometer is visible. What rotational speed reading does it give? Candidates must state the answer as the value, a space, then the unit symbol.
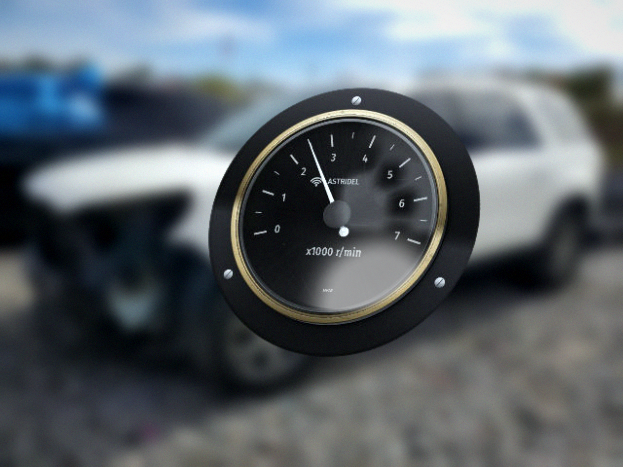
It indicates 2500 rpm
